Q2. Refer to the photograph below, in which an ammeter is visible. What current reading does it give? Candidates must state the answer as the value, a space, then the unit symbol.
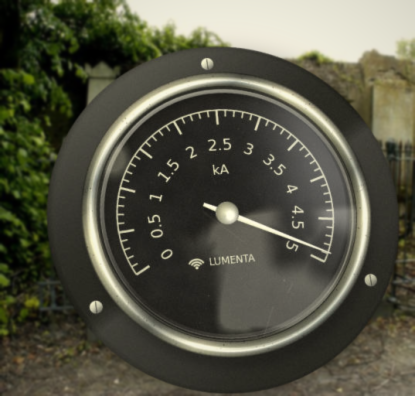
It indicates 4.9 kA
